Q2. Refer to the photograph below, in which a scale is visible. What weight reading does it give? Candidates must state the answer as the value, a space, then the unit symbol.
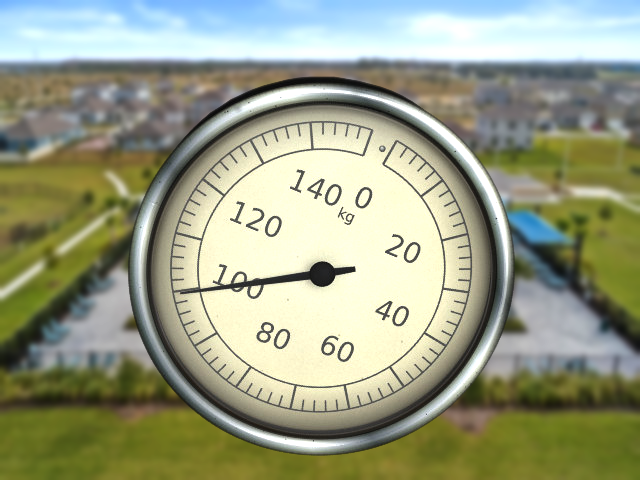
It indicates 100 kg
